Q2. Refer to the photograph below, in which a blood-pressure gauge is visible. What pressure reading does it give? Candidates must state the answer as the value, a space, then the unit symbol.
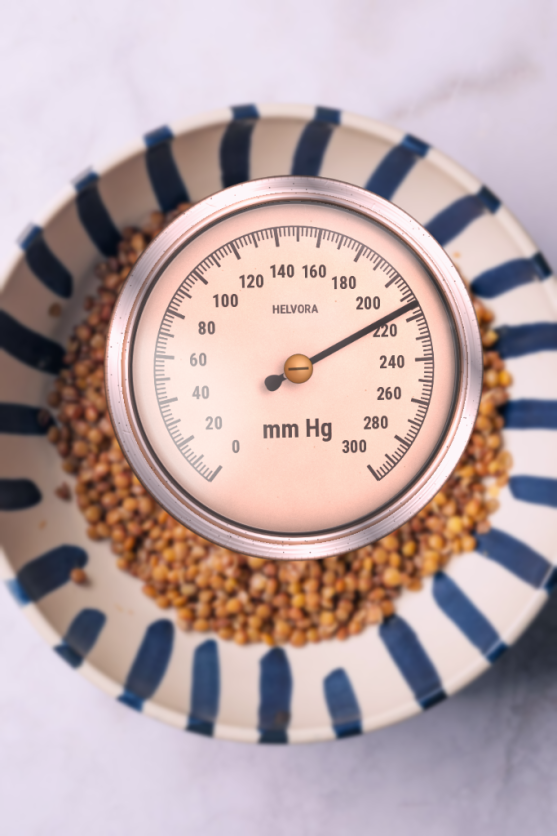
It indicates 214 mmHg
